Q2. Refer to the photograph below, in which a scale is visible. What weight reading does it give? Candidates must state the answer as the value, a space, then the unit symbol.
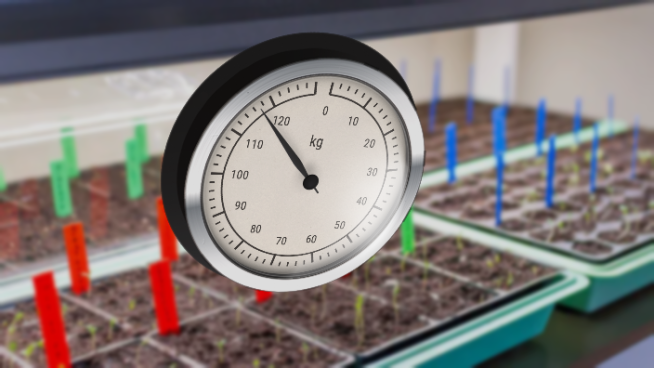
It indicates 117 kg
